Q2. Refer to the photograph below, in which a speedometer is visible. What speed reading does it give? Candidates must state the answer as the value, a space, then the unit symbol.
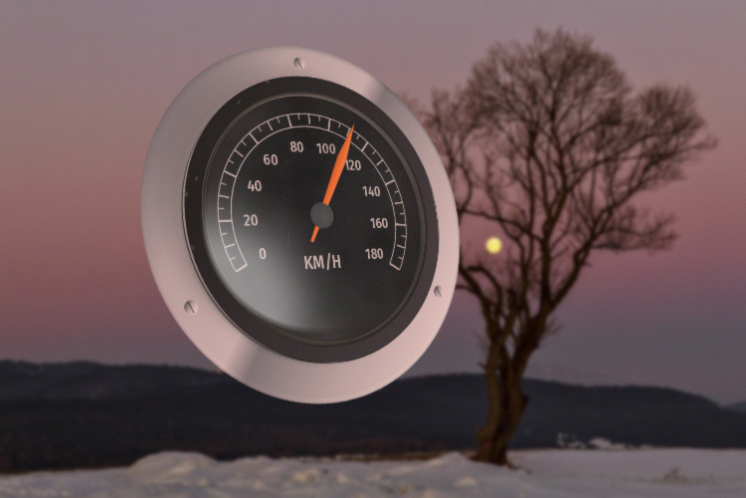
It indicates 110 km/h
